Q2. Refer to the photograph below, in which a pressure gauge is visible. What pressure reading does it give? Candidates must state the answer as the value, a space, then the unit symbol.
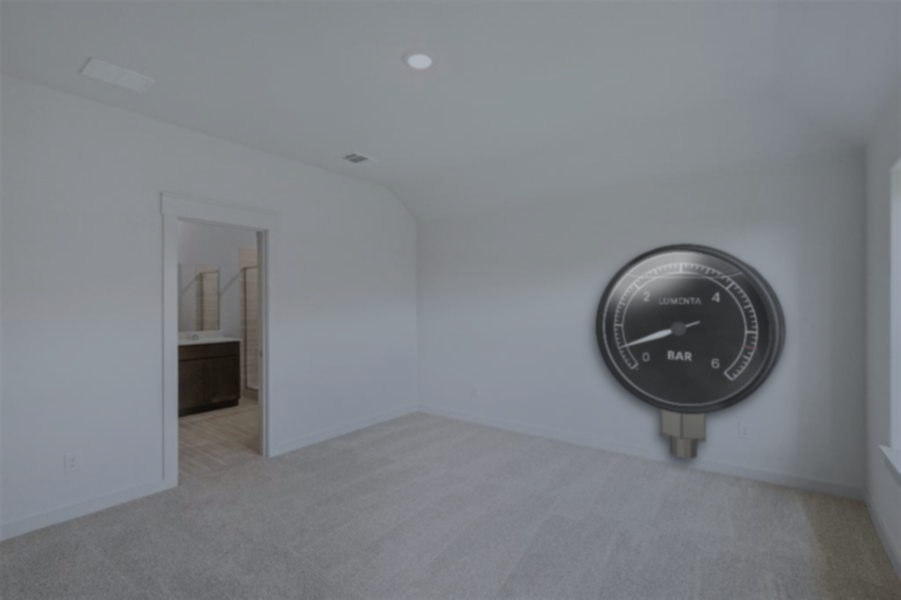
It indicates 0.5 bar
